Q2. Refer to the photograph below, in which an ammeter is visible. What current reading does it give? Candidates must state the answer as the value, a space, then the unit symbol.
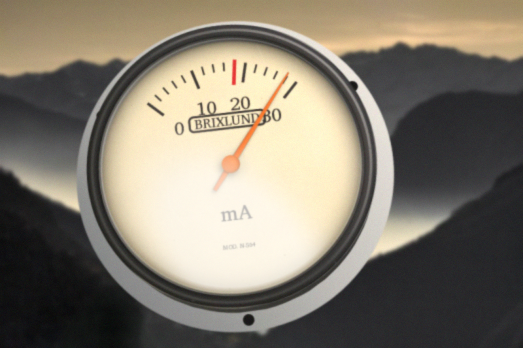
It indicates 28 mA
